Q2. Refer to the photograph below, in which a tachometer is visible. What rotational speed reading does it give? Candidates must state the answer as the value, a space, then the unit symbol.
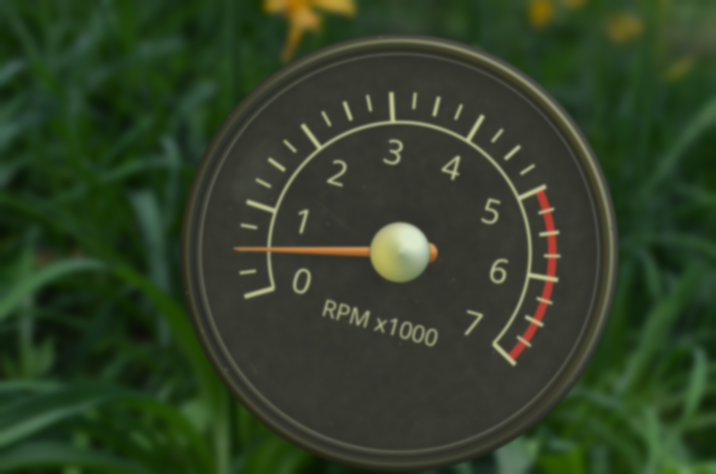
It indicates 500 rpm
